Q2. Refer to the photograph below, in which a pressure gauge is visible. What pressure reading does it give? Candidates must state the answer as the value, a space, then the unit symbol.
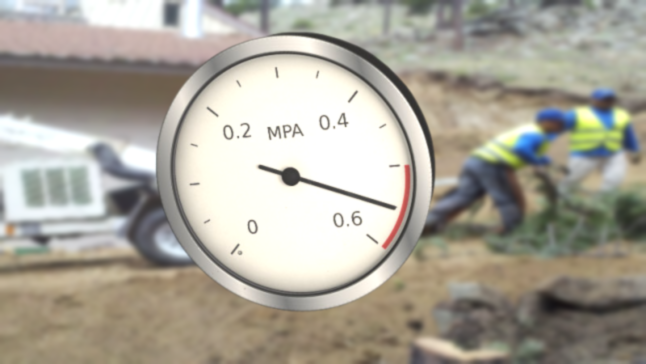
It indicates 0.55 MPa
